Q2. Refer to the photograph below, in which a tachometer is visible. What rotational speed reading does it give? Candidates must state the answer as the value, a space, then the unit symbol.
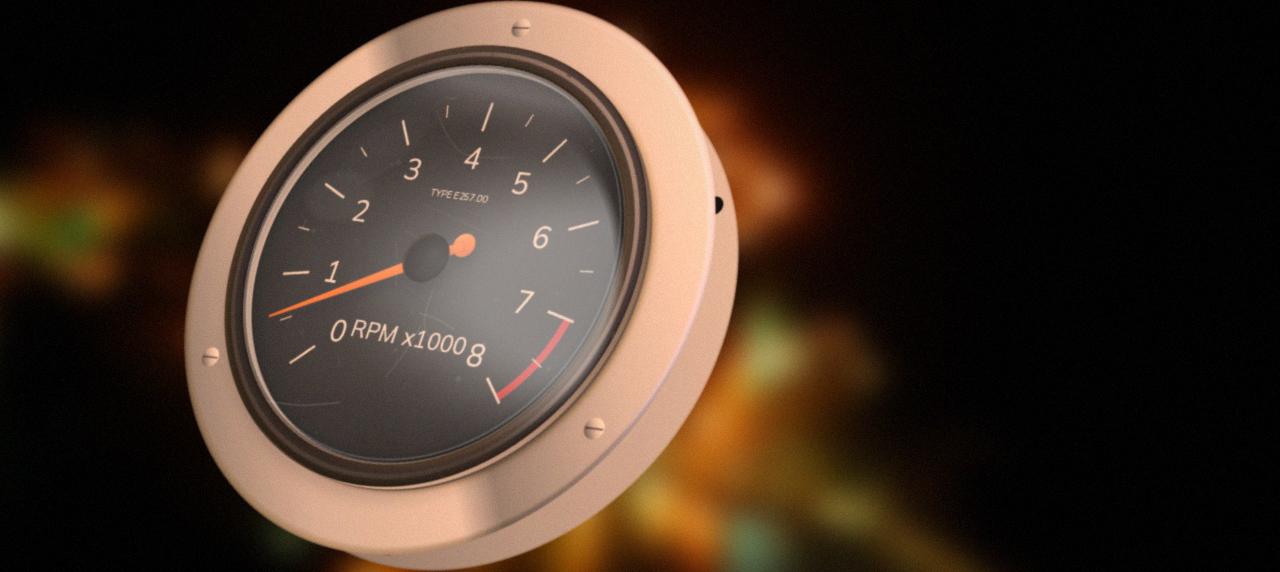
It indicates 500 rpm
